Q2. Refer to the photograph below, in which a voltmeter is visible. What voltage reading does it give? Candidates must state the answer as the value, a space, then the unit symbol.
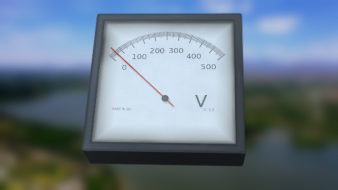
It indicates 25 V
